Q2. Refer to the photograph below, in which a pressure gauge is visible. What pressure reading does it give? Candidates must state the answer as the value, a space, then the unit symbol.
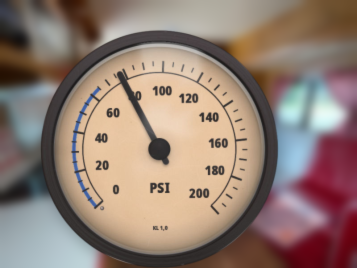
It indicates 77.5 psi
